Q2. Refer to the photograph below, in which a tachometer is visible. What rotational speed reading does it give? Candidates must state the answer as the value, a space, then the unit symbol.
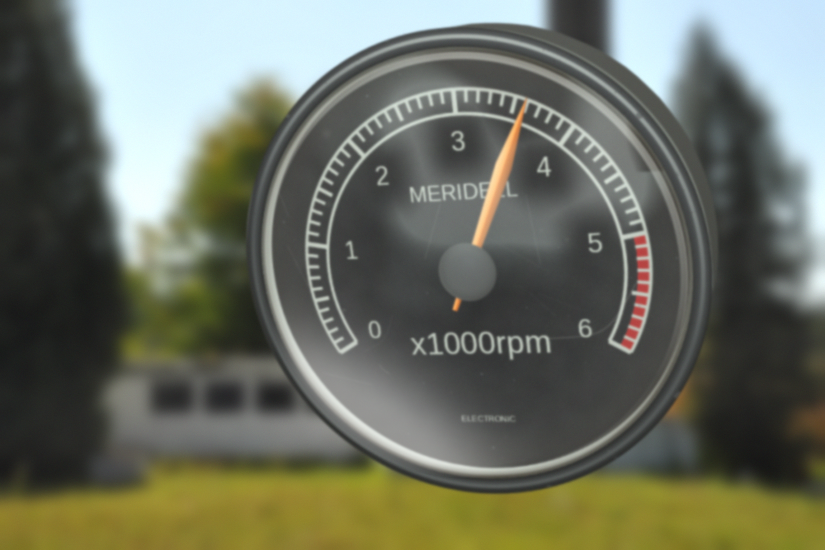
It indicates 3600 rpm
